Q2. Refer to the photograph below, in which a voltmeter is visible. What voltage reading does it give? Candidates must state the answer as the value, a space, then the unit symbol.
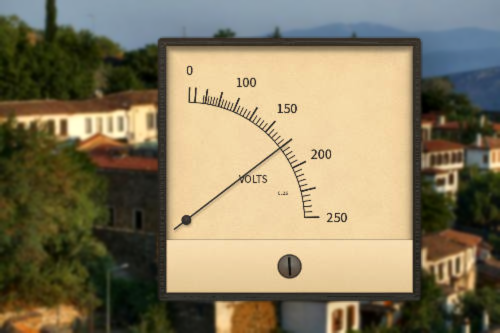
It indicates 175 V
